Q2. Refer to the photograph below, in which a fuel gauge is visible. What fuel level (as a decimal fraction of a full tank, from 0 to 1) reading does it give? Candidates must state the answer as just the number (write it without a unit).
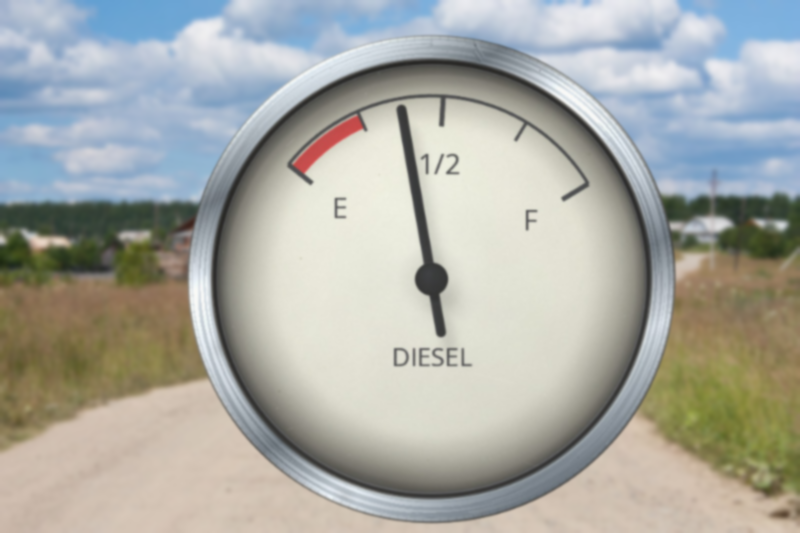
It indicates 0.375
